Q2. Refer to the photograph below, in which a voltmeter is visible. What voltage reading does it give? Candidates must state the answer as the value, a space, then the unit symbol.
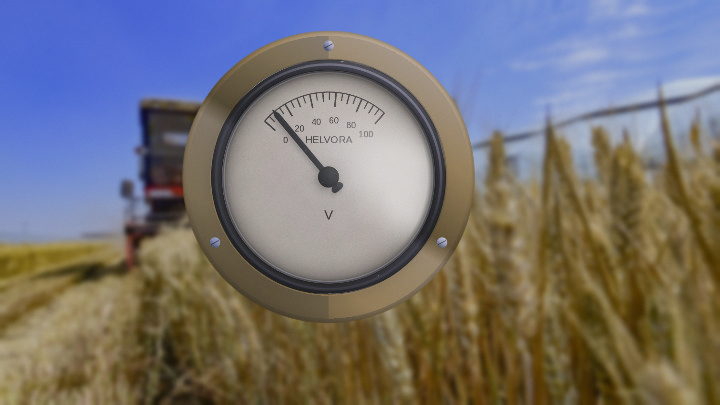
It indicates 10 V
